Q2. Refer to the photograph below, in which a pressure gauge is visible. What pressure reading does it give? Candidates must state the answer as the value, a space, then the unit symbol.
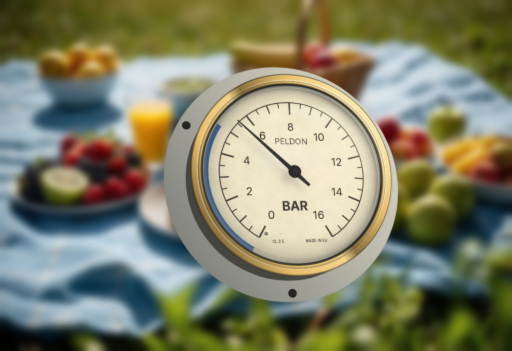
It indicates 5.5 bar
